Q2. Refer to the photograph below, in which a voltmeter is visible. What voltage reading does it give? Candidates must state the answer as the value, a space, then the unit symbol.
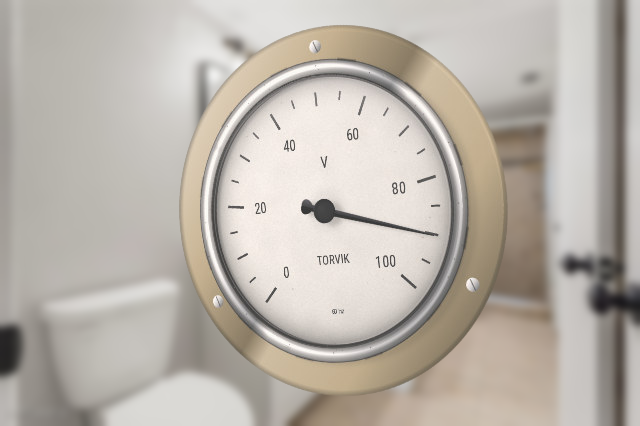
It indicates 90 V
